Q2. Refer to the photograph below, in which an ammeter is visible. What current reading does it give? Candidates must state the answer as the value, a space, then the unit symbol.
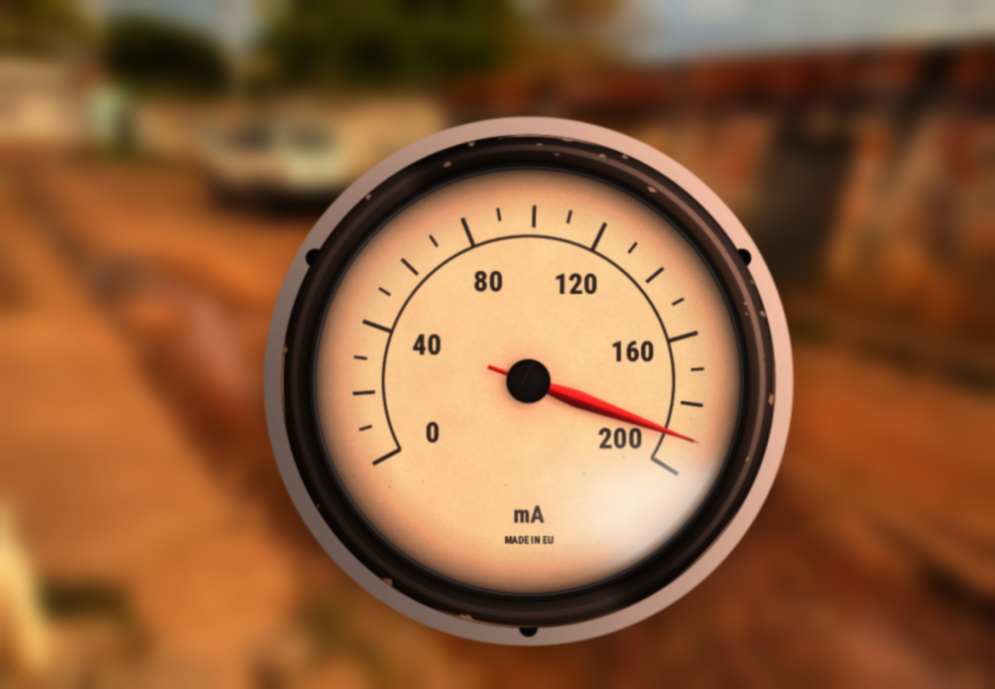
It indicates 190 mA
